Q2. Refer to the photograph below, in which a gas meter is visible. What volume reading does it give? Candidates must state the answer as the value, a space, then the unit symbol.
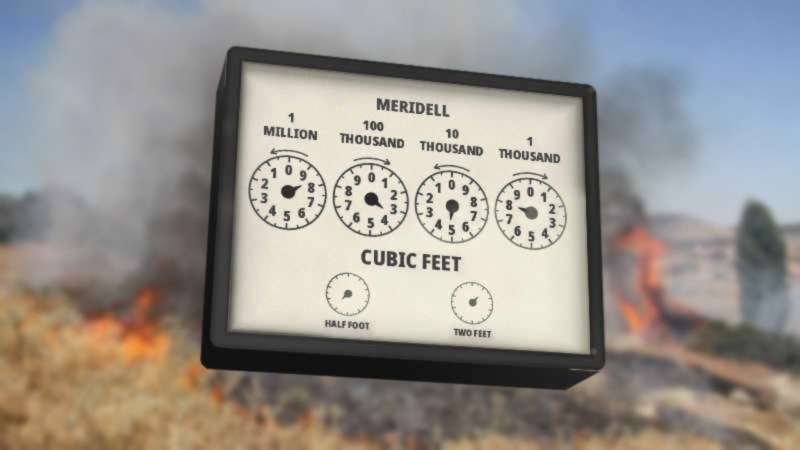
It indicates 834800 ft³
